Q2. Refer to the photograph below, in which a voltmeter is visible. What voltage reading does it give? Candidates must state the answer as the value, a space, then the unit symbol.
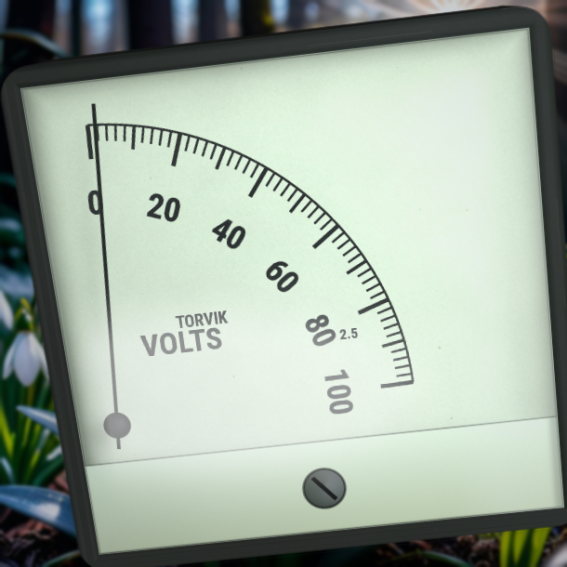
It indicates 2 V
